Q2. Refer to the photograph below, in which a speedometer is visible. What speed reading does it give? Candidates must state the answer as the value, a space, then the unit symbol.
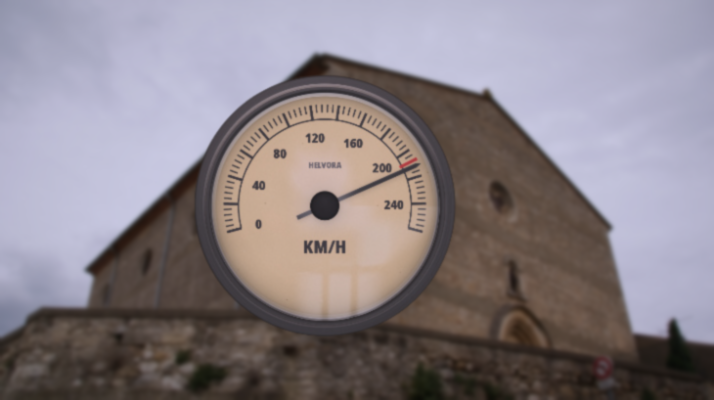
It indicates 212 km/h
